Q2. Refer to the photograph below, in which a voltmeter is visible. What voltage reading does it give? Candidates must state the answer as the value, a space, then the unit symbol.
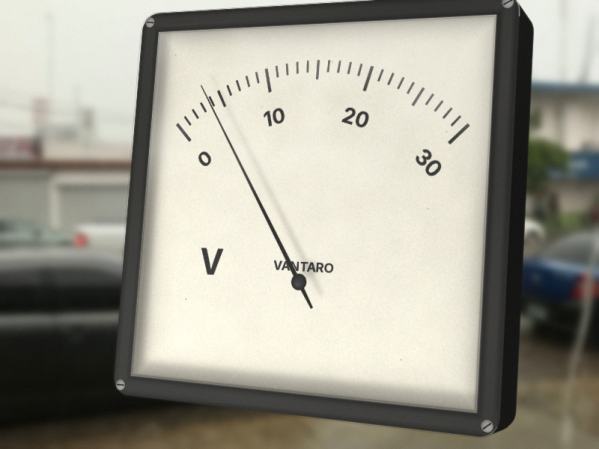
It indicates 4 V
